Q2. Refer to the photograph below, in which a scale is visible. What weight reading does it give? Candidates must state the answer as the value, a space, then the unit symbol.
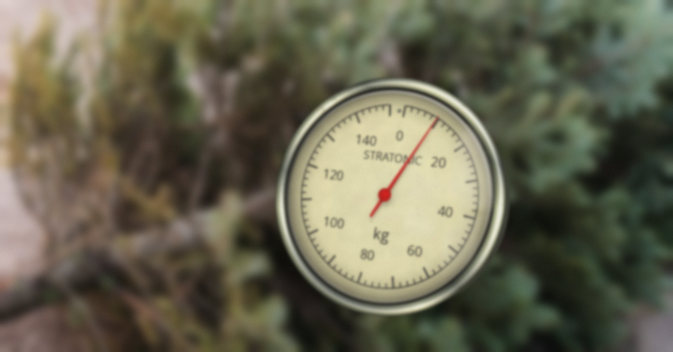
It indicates 10 kg
